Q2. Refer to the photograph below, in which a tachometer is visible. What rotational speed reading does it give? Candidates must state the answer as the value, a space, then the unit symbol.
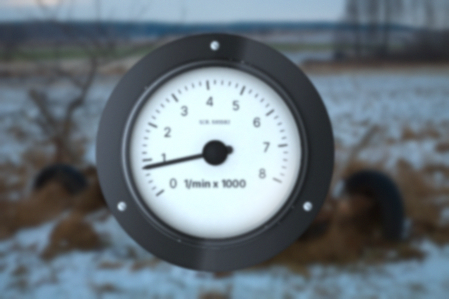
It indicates 800 rpm
